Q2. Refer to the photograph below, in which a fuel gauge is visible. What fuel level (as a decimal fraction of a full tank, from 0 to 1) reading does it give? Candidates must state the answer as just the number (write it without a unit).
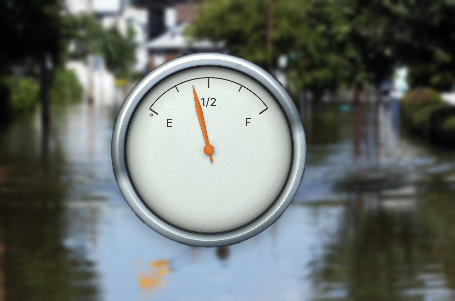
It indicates 0.375
